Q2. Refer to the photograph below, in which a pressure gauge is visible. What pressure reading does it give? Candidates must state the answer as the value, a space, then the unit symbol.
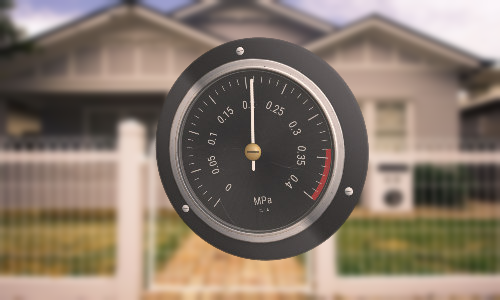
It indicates 0.21 MPa
